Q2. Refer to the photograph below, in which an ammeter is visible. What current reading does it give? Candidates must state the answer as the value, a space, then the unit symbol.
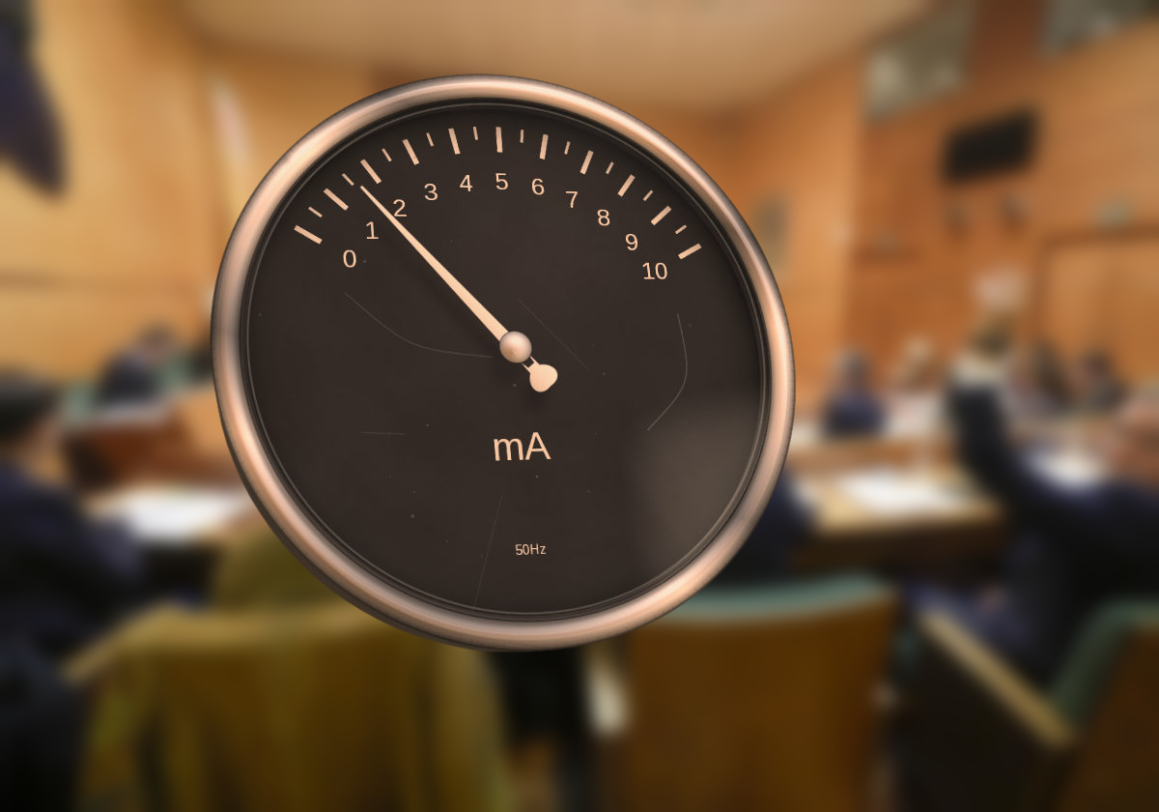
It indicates 1.5 mA
